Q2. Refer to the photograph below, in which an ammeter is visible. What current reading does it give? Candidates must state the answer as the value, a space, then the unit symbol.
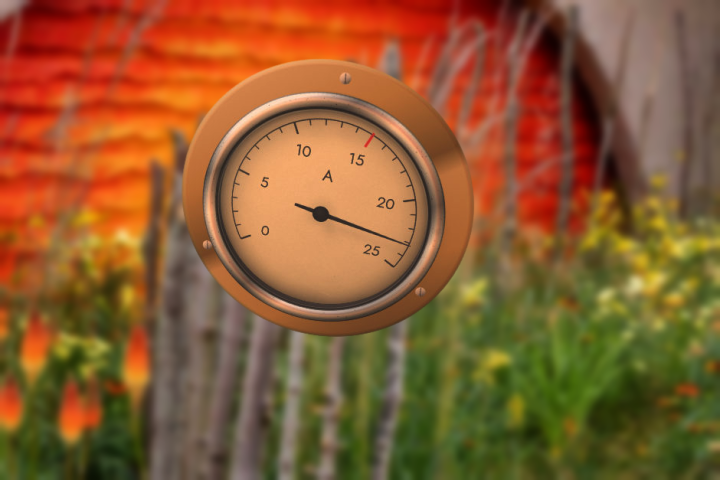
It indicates 23 A
